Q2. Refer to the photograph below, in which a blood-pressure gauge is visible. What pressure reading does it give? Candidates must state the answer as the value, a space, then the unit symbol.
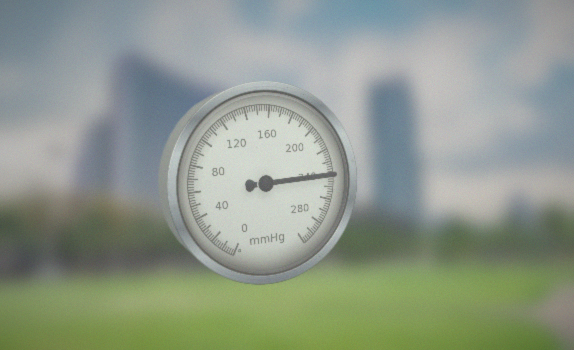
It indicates 240 mmHg
